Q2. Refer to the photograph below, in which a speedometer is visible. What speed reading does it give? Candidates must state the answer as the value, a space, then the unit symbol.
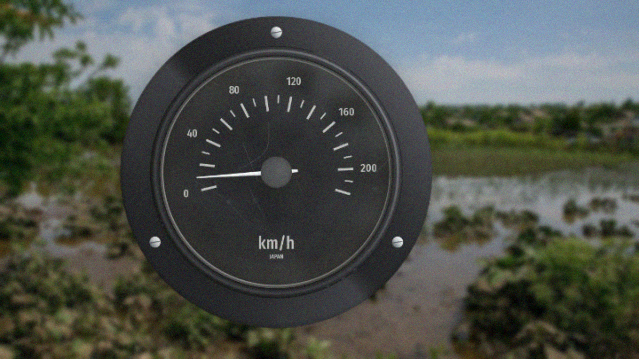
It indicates 10 km/h
